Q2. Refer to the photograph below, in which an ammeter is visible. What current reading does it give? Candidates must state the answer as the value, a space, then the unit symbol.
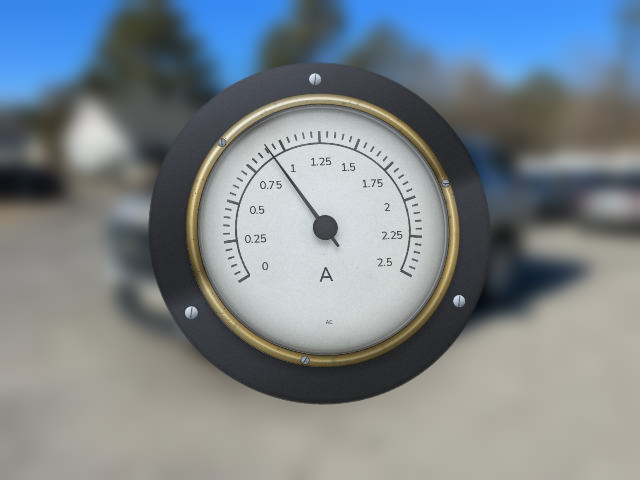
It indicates 0.9 A
